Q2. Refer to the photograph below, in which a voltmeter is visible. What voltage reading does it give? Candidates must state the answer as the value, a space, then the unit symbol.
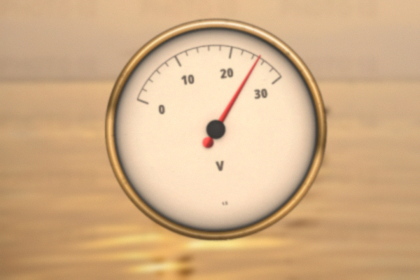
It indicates 25 V
